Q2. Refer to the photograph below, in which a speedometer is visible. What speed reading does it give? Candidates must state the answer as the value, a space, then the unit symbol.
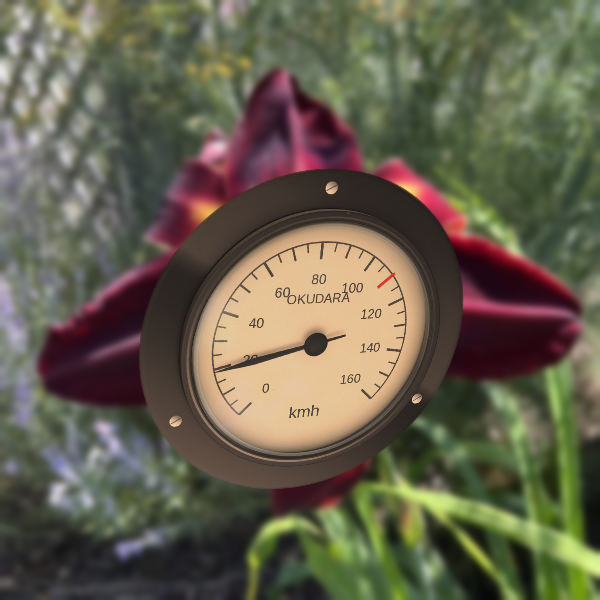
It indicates 20 km/h
